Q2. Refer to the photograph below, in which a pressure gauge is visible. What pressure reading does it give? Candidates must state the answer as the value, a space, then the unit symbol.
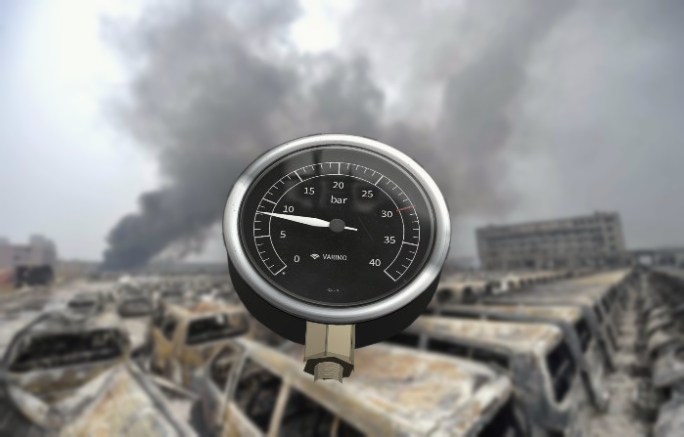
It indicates 8 bar
